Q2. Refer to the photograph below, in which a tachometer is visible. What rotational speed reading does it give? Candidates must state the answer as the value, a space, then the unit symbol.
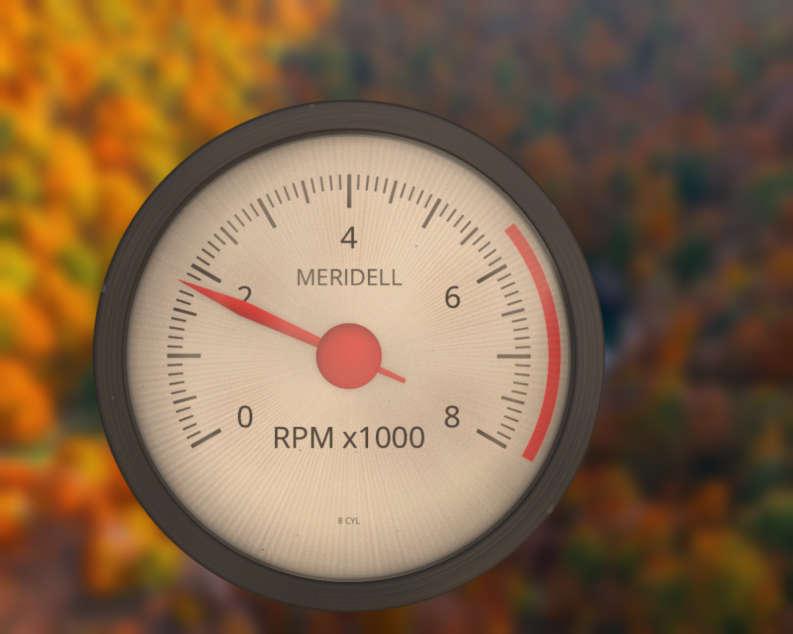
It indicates 1800 rpm
